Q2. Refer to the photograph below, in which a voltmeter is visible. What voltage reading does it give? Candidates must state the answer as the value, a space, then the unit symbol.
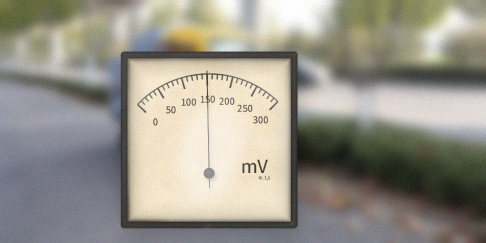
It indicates 150 mV
